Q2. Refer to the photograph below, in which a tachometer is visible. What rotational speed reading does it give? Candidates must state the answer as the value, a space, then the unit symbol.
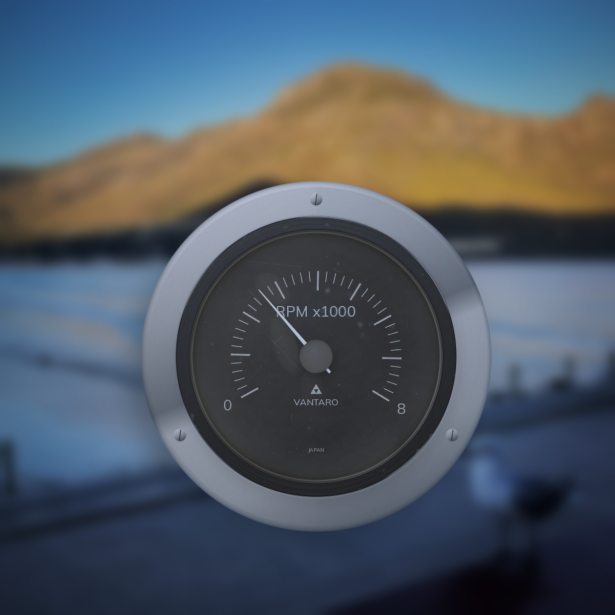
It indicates 2600 rpm
